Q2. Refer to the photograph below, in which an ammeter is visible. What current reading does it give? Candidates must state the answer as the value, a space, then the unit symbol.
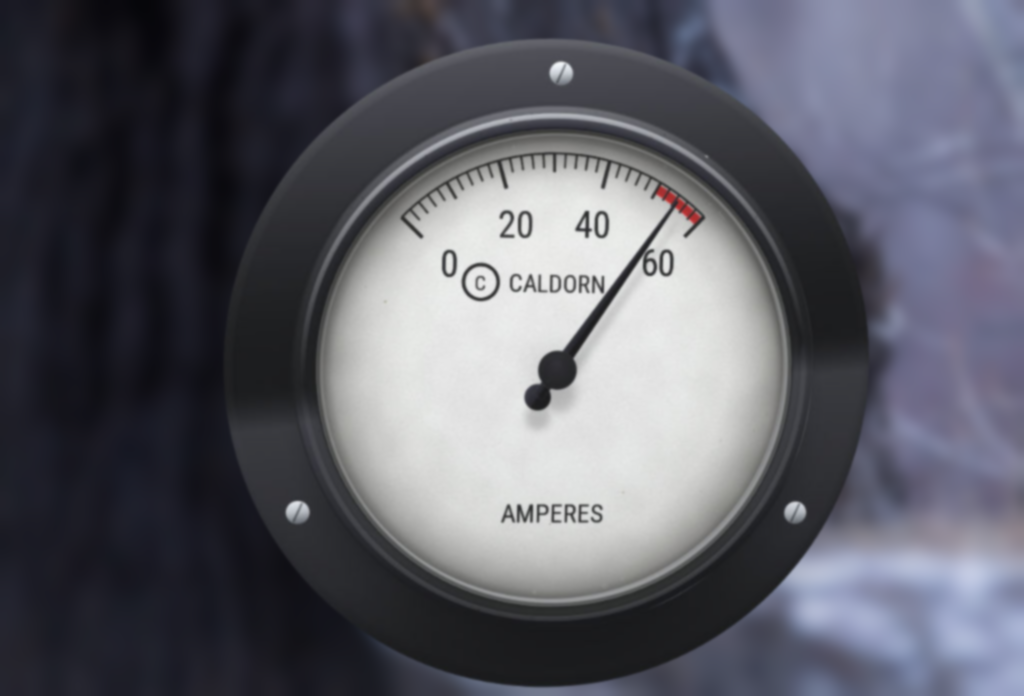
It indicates 54 A
